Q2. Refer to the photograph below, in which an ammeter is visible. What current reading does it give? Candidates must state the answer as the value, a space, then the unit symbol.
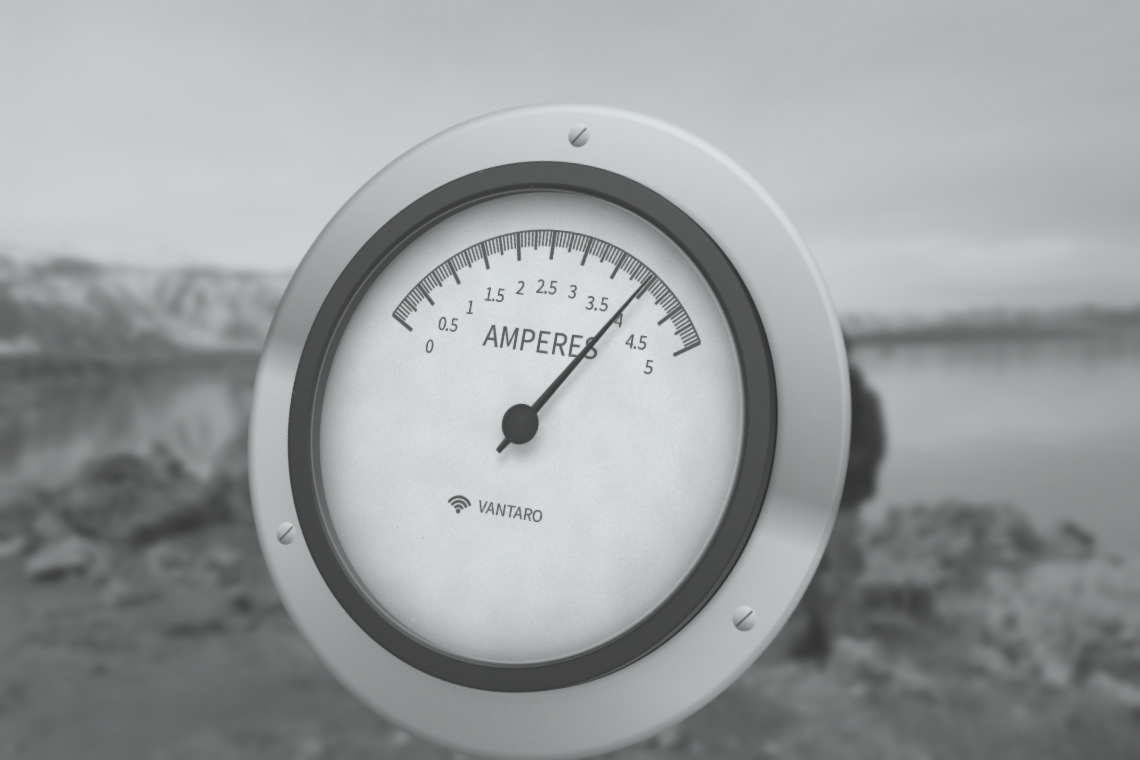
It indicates 4 A
